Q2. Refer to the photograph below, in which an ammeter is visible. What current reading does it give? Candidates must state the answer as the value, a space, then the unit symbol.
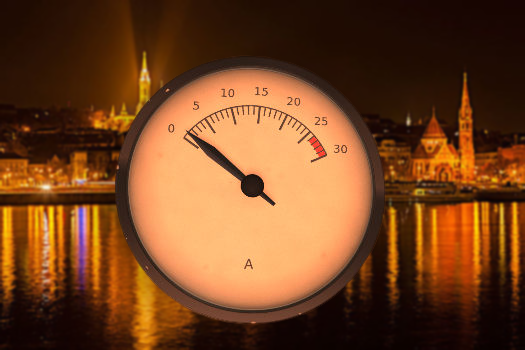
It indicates 1 A
